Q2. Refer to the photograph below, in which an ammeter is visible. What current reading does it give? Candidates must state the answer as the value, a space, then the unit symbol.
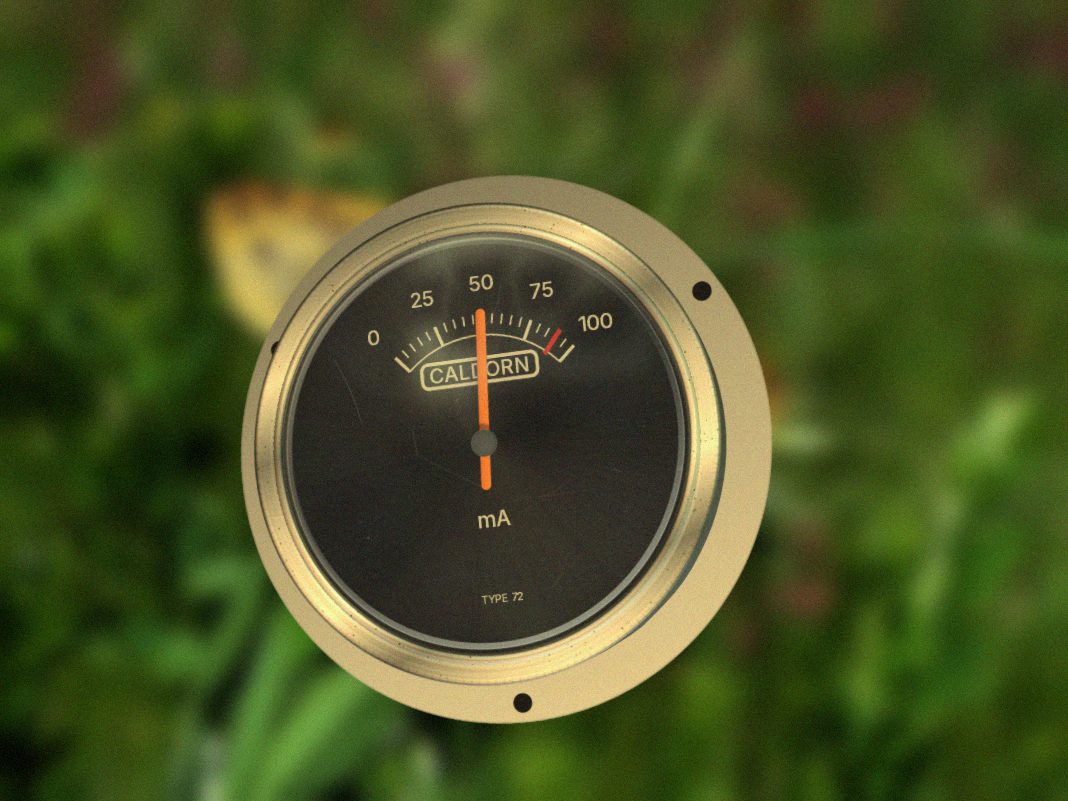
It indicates 50 mA
